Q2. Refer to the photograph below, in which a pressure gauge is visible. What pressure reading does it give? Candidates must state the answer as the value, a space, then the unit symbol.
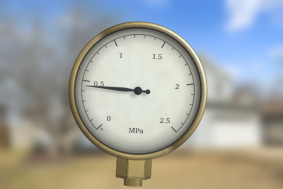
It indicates 0.45 MPa
